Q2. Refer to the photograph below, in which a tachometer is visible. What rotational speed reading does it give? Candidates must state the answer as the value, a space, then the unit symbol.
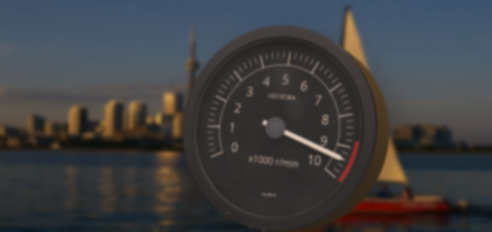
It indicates 9400 rpm
